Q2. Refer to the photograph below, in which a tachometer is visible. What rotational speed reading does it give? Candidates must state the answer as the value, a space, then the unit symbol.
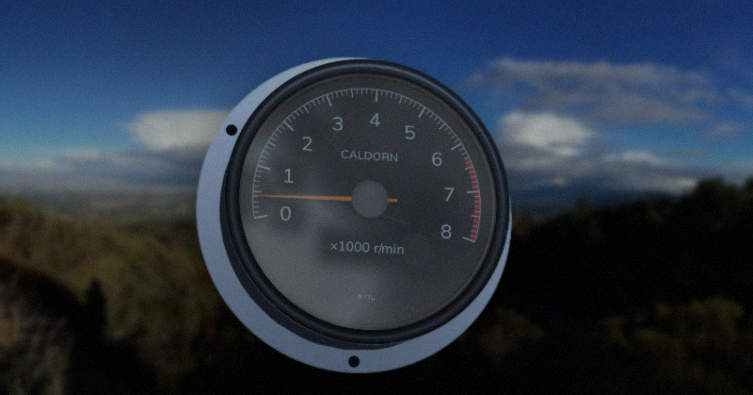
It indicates 400 rpm
